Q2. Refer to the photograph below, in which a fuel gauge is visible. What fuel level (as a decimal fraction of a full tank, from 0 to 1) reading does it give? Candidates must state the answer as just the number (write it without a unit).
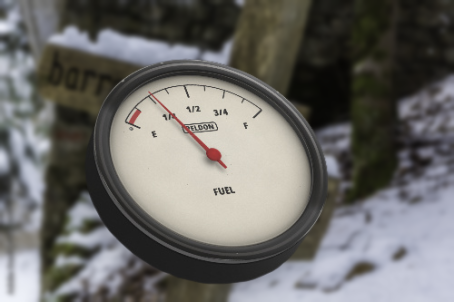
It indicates 0.25
